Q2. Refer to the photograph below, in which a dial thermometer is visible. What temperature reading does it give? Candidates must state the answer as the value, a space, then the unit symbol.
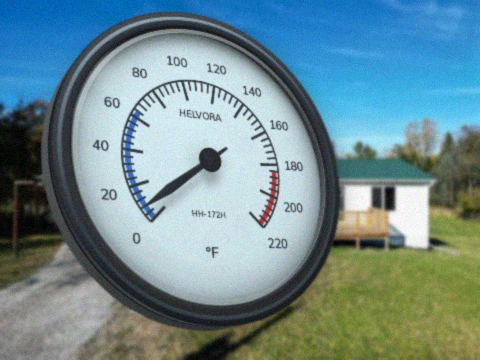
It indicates 8 °F
